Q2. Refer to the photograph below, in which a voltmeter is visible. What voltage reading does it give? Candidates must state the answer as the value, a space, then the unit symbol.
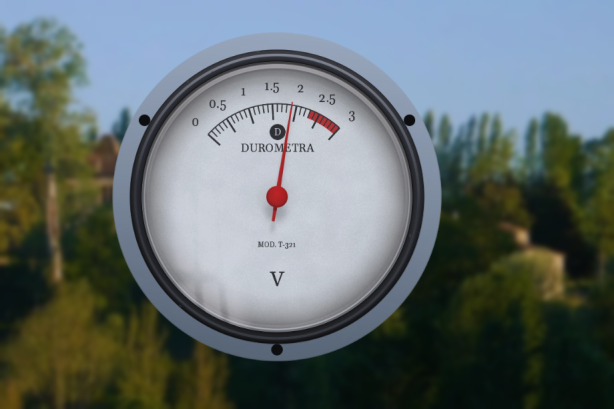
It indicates 1.9 V
